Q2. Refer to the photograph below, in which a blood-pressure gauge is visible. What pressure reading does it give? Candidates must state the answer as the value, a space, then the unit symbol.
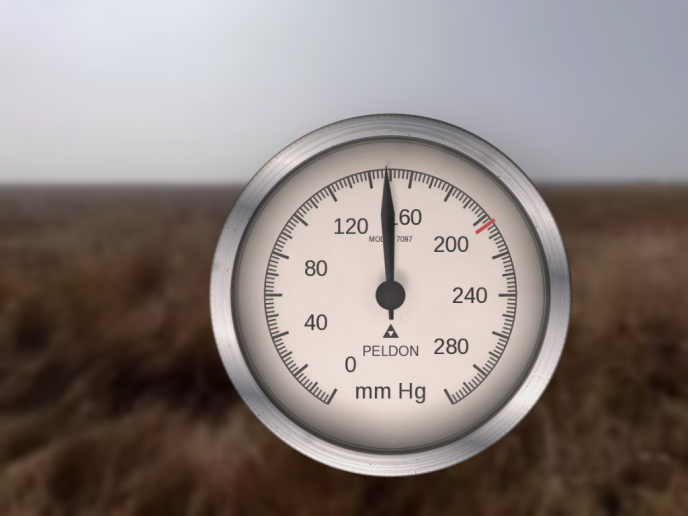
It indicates 148 mmHg
